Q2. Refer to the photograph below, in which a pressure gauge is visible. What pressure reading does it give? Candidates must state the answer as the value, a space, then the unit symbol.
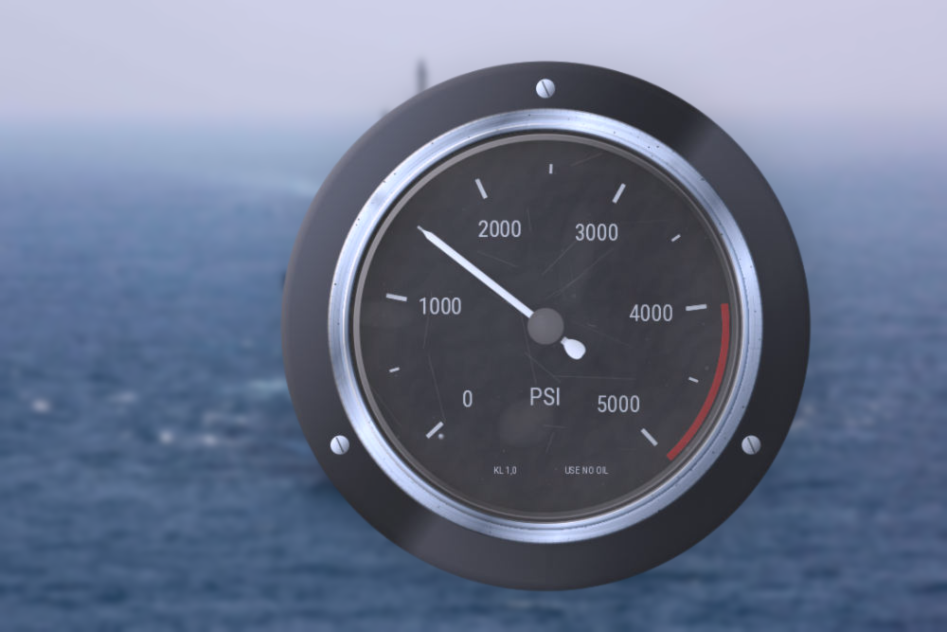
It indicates 1500 psi
